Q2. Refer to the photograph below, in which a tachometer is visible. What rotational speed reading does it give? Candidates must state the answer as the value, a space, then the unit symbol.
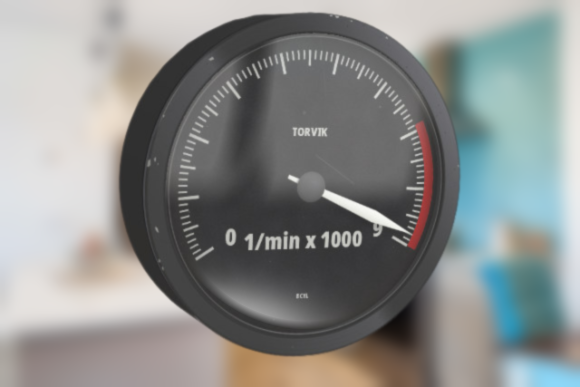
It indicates 8800 rpm
